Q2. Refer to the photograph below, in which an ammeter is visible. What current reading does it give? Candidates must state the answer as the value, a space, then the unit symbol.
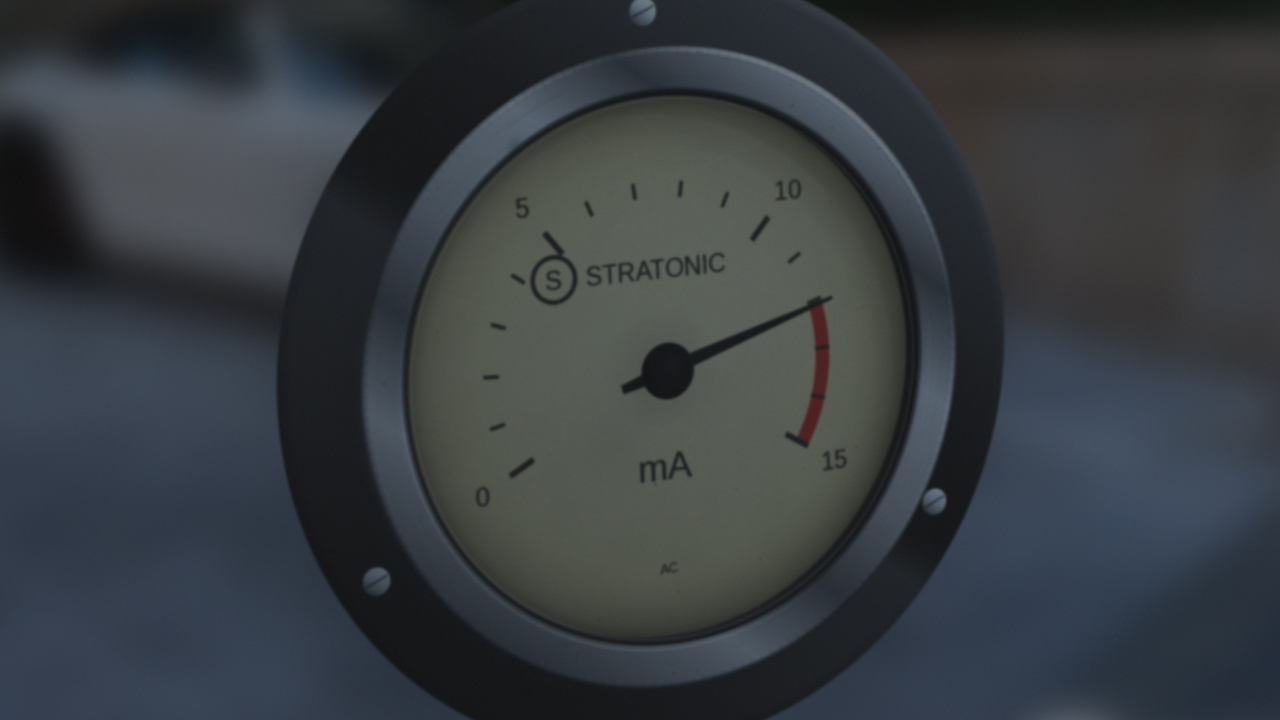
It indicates 12 mA
